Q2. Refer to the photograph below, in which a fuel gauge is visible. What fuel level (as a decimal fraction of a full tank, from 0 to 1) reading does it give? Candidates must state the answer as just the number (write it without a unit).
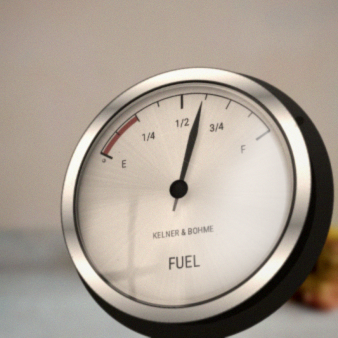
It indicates 0.625
